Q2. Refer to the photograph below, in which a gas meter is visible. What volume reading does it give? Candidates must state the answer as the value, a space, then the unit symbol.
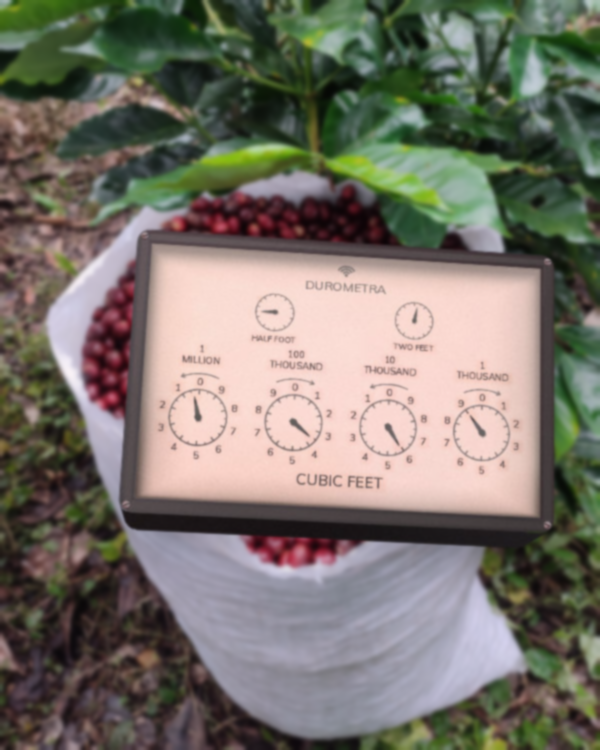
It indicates 35900 ft³
